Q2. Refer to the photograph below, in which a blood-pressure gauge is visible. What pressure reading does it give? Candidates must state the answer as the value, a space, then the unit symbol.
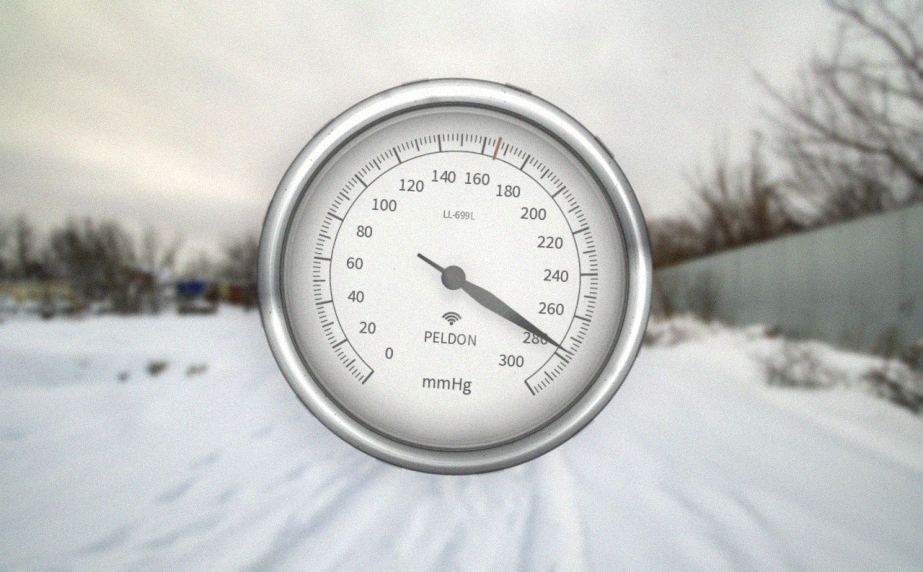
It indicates 276 mmHg
